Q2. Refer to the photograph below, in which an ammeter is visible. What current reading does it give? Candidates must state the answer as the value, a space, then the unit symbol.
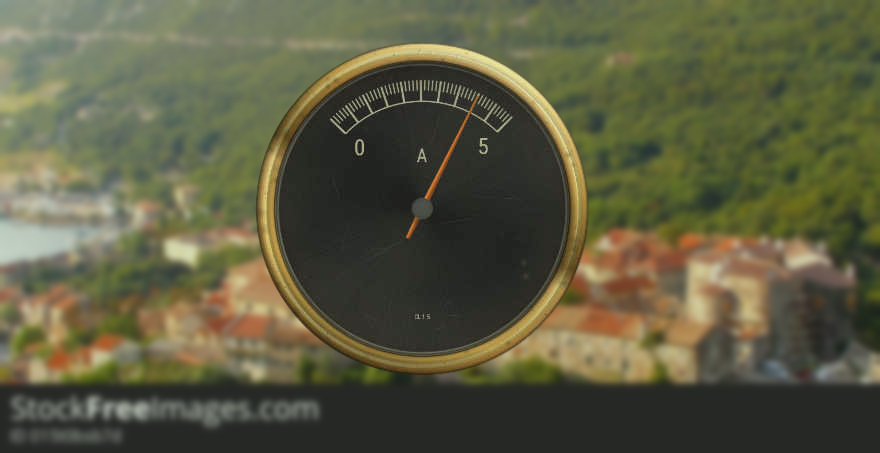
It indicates 4 A
